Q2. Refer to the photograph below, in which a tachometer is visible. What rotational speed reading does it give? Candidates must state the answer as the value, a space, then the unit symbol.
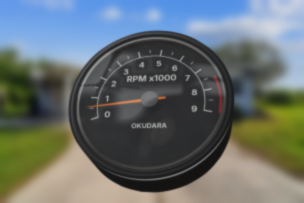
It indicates 500 rpm
